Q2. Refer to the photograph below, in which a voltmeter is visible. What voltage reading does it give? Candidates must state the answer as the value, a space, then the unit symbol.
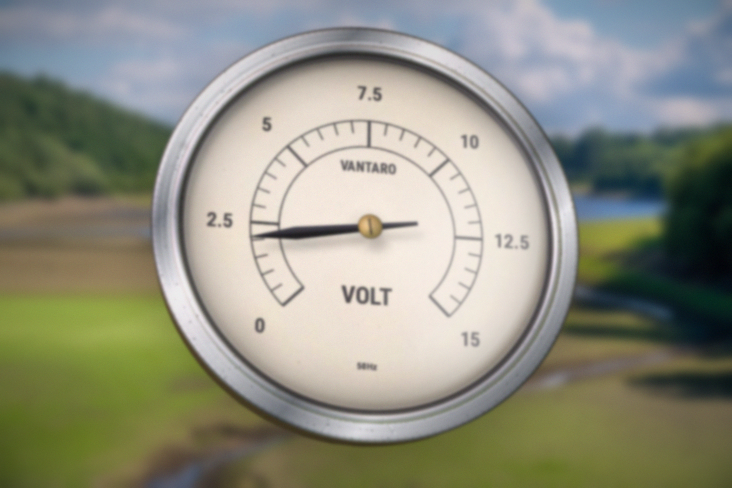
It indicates 2 V
